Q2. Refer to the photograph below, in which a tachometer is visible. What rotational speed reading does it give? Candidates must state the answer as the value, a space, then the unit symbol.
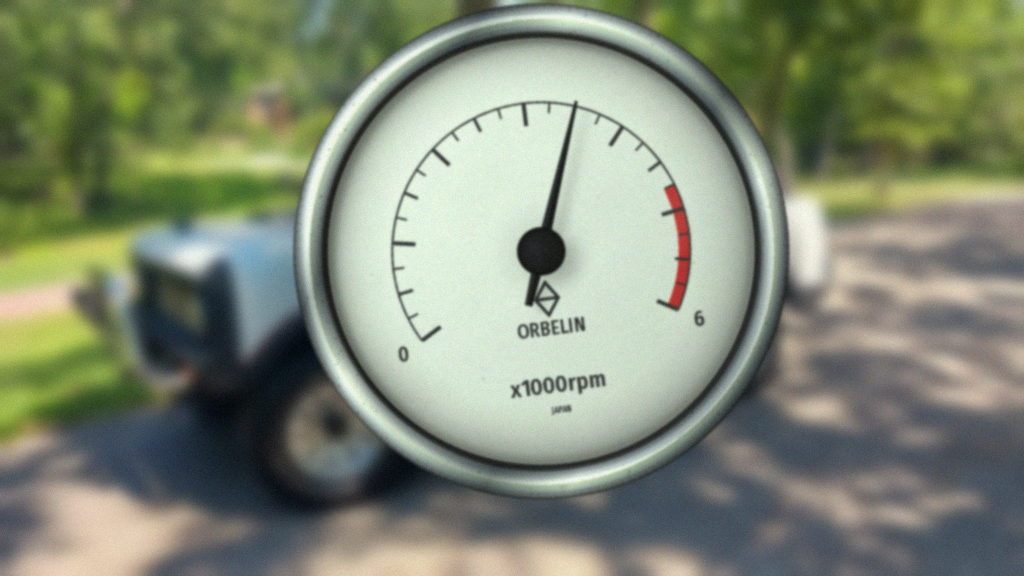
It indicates 3500 rpm
